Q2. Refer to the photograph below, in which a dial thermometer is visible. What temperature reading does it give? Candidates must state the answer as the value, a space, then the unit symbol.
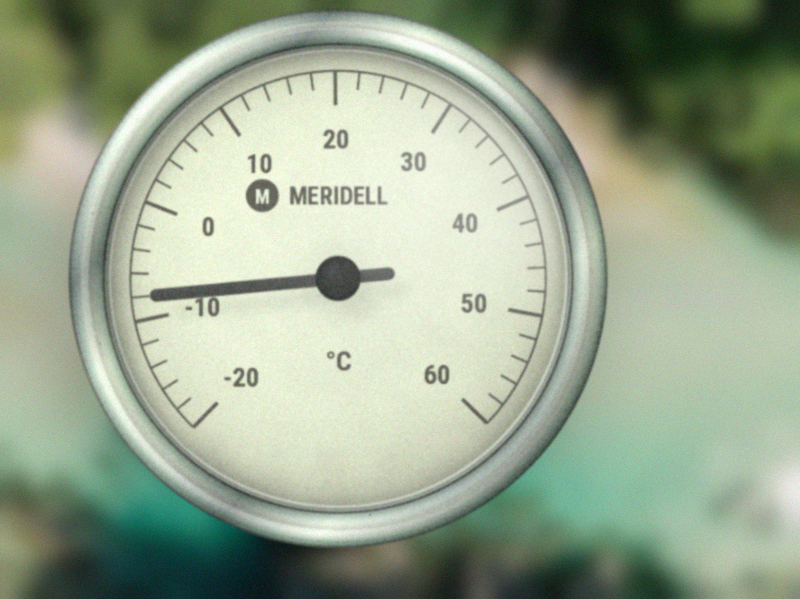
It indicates -8 °C
